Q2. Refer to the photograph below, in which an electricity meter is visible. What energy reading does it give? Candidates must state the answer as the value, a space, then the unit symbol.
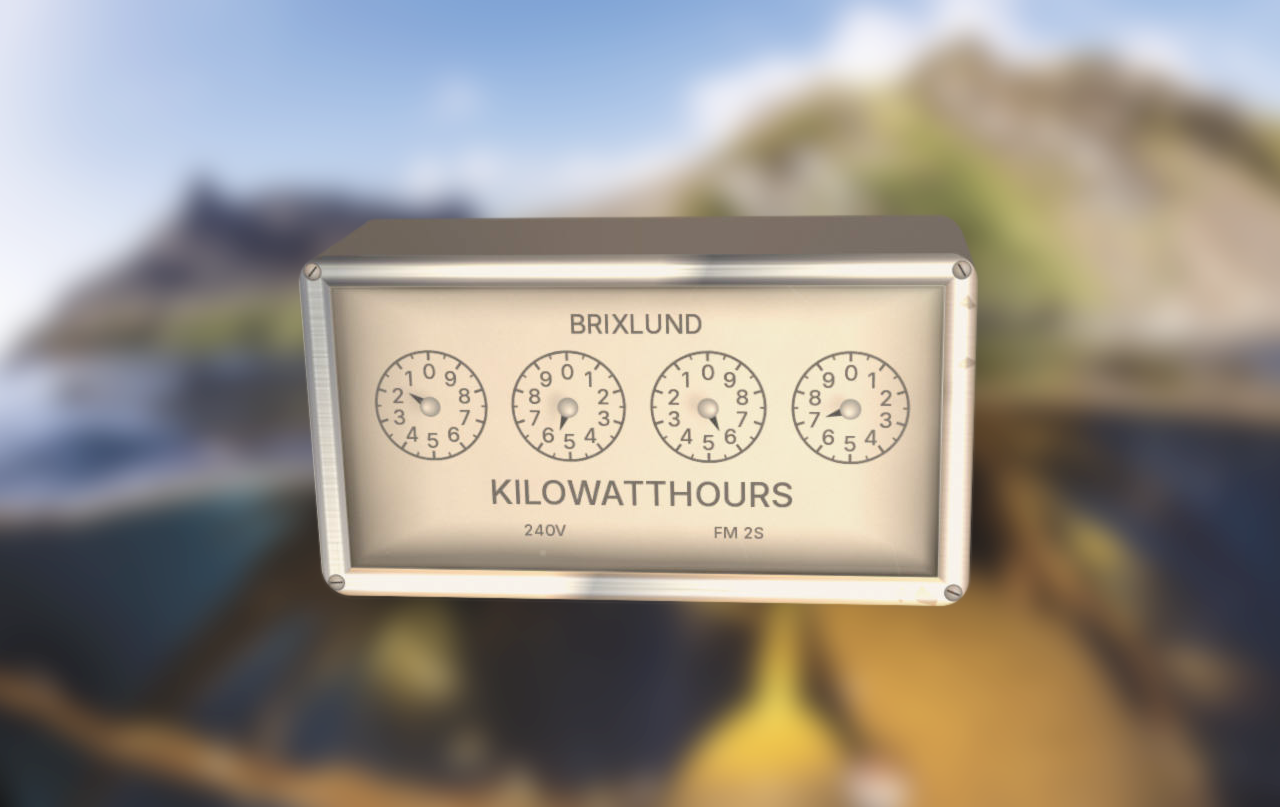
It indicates 1557 kWh
